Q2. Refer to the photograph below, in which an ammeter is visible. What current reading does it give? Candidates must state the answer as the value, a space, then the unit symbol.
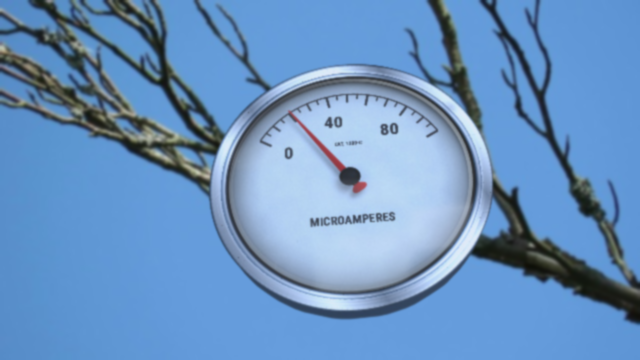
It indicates 20 µA
